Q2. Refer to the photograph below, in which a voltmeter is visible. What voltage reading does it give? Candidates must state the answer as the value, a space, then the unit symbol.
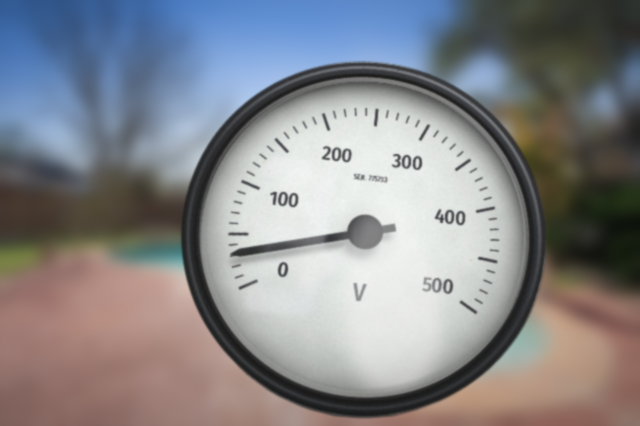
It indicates 30 V
